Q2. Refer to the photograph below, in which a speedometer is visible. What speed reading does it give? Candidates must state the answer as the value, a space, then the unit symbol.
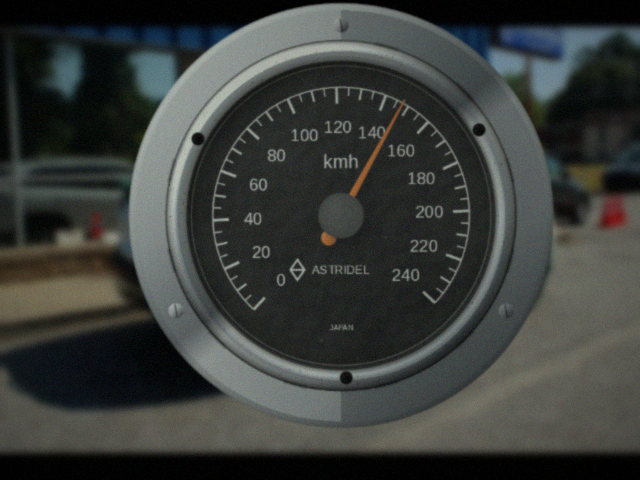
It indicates 147.5 km/h
